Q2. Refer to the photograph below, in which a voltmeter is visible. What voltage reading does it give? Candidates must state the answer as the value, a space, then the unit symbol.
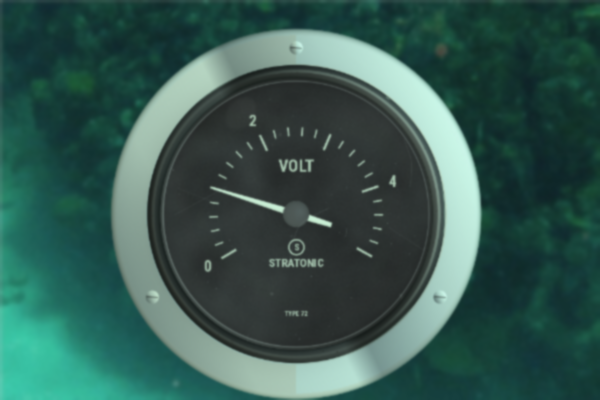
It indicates 1 V
